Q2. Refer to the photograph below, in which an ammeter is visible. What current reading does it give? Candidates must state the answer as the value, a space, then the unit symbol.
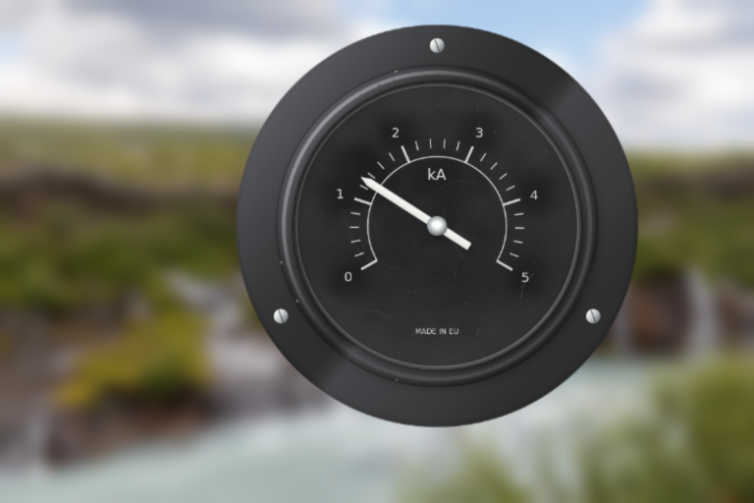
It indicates 1.3 kA
